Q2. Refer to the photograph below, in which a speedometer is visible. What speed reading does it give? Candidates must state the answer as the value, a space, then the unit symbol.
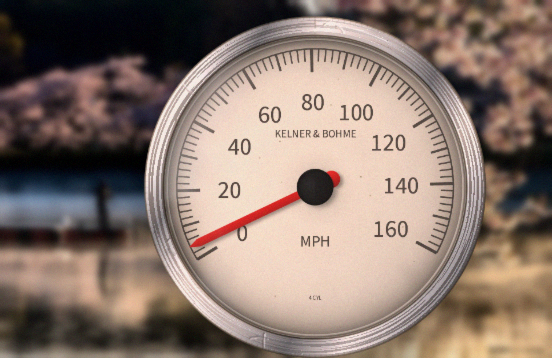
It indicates 4 mph
